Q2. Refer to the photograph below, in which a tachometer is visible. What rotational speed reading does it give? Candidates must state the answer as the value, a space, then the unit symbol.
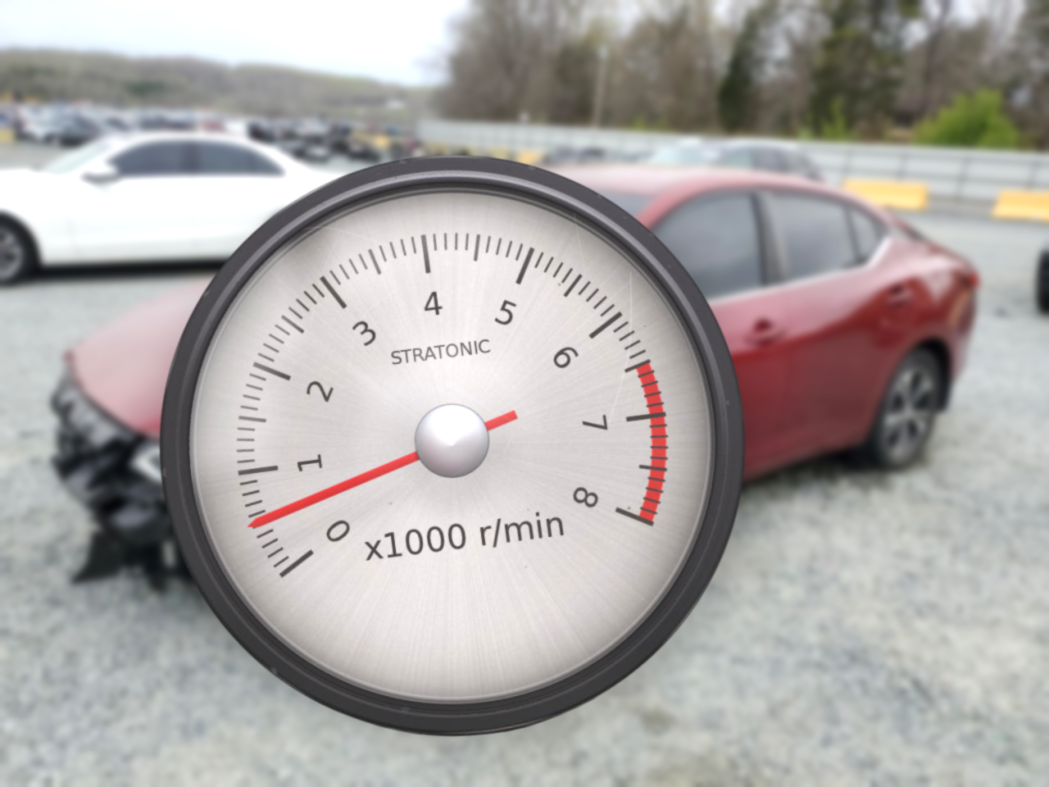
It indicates 500 rpm
